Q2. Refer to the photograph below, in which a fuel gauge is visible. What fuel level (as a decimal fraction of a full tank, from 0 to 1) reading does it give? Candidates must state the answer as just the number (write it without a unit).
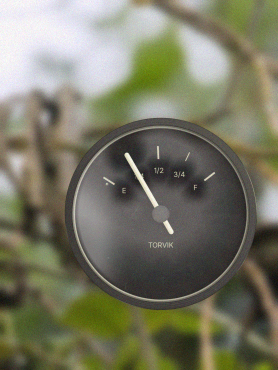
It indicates 0.25
